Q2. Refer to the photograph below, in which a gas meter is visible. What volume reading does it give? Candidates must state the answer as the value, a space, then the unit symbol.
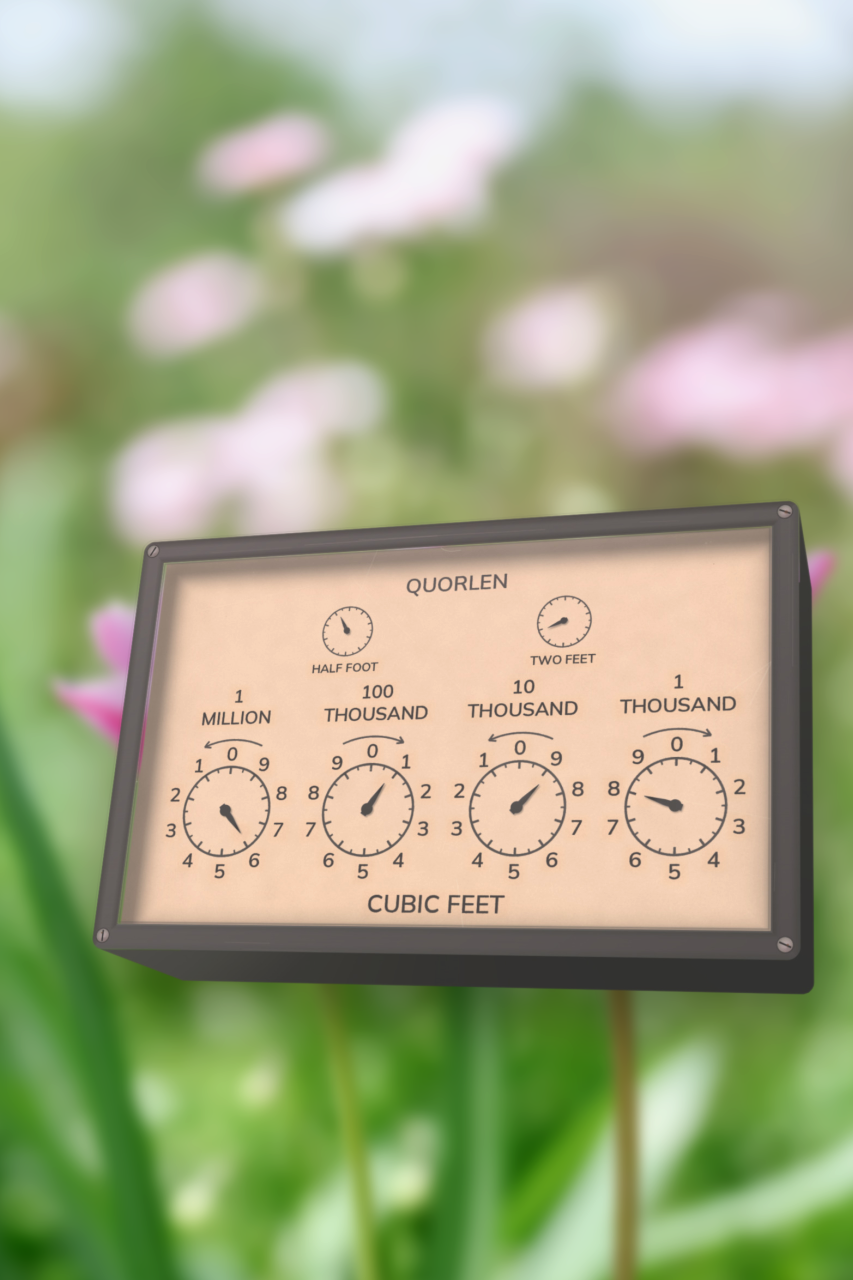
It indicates 608800 ft³
